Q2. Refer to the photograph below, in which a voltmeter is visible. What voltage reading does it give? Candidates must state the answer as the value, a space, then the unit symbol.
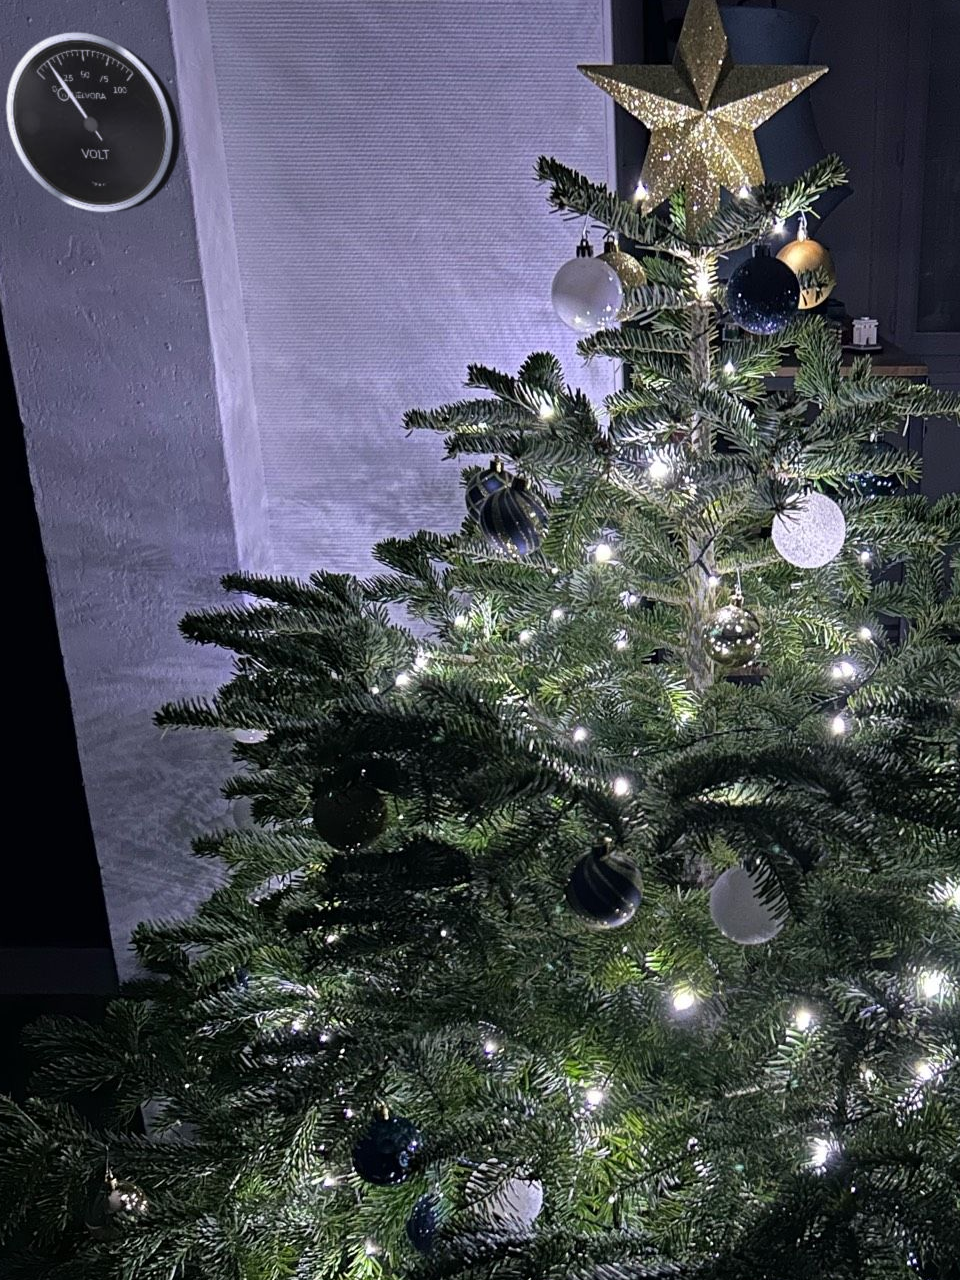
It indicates 15 V
